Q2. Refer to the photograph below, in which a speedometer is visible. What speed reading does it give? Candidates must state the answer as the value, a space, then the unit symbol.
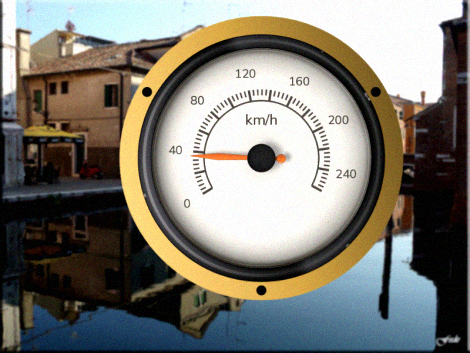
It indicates 36 km/h
